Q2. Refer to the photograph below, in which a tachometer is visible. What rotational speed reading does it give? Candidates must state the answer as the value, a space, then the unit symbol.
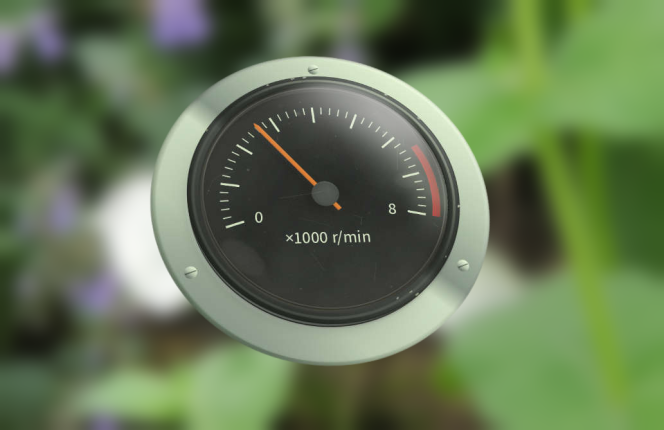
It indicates 2600 rpm
